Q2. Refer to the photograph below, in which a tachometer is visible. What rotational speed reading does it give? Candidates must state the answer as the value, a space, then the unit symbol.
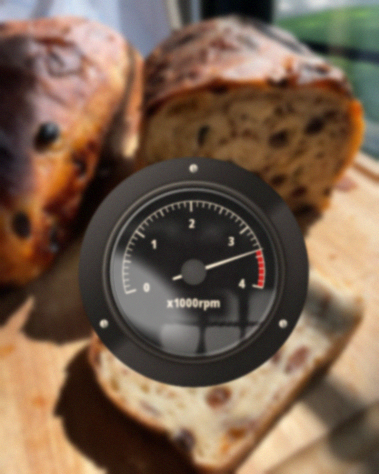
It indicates 3400 rpm
